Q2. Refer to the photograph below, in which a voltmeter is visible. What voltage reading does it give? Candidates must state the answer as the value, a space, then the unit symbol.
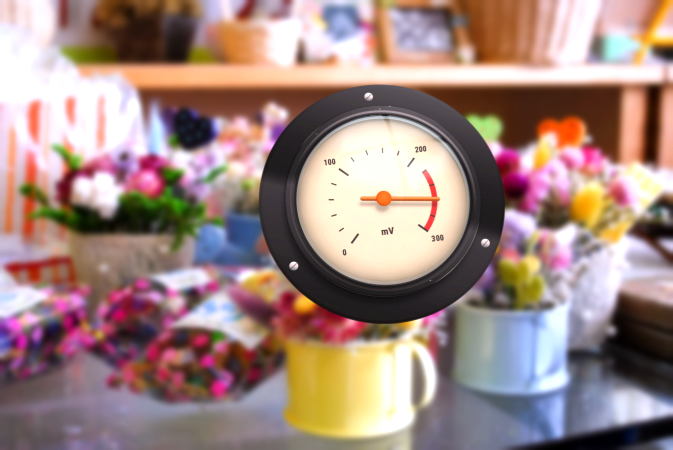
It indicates 260 mV
